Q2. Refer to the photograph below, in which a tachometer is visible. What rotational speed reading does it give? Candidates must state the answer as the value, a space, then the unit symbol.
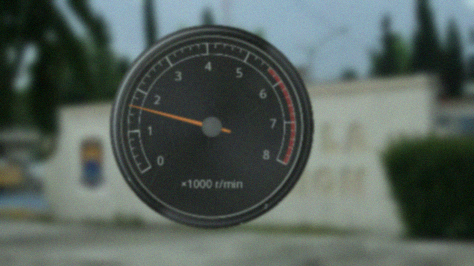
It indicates 1600 rpm
